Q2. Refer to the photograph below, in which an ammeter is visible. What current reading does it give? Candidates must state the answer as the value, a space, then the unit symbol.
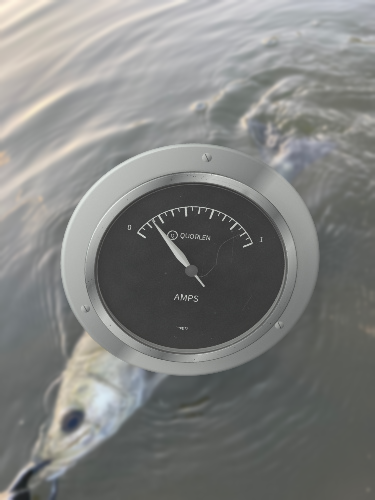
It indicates 0.15 A
